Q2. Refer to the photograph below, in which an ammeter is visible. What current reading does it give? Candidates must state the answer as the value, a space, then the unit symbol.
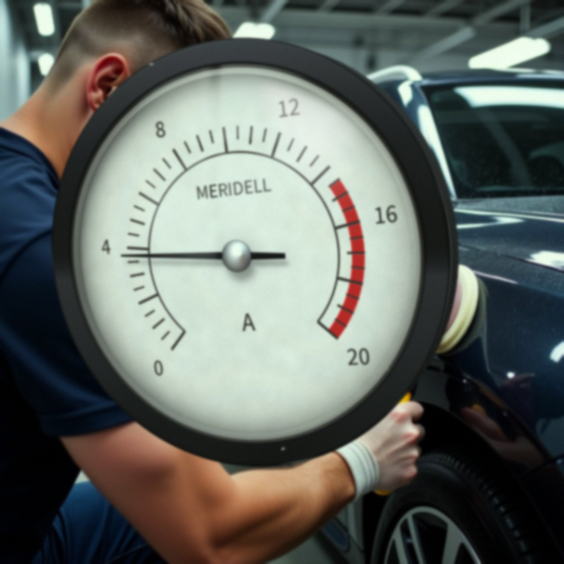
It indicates 3.75 A
